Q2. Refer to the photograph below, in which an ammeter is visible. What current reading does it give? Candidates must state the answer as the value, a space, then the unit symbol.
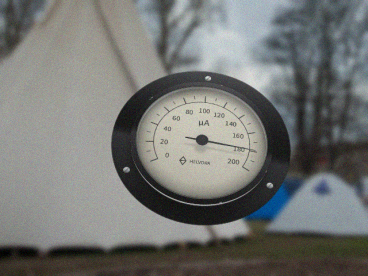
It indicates 180 µA
